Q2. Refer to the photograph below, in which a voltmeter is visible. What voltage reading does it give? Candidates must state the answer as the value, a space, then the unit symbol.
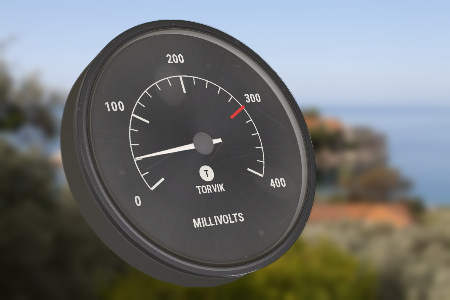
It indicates 40 mV
